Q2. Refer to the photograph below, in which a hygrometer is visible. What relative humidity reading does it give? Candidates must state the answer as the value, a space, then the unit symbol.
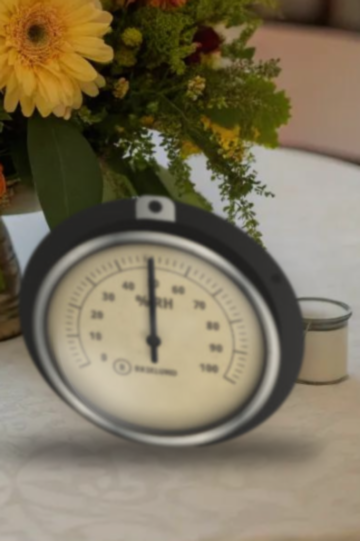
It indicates 50 %
